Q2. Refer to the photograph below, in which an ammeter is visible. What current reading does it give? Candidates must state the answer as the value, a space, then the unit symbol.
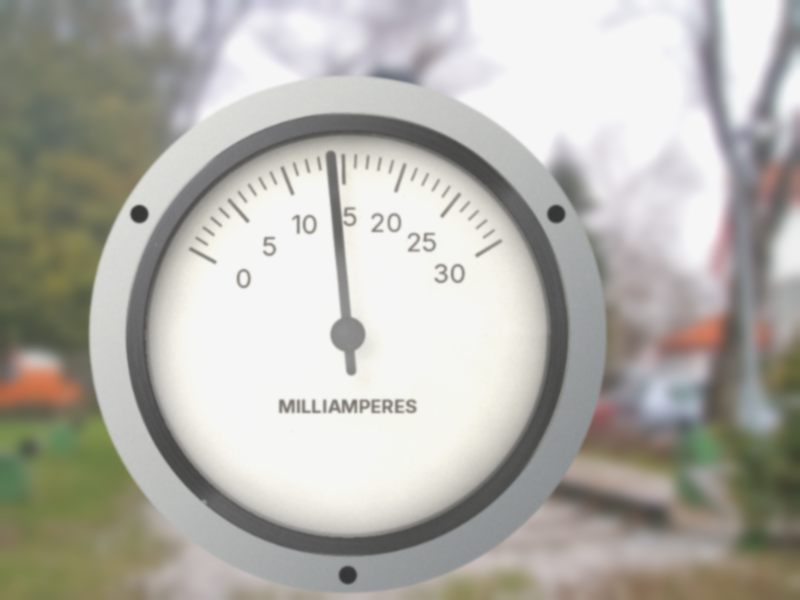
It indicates 14 mA
